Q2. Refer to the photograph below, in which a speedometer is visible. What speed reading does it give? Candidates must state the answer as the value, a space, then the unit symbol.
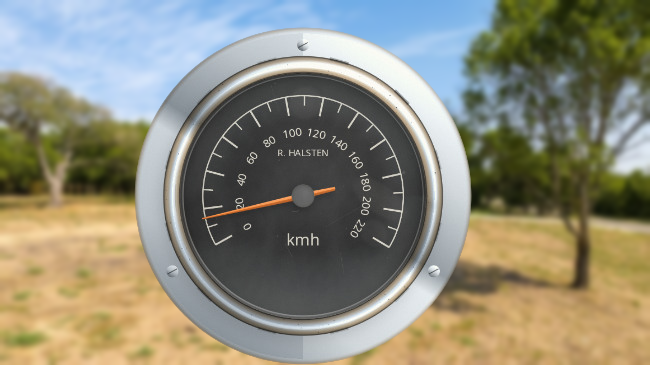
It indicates 15 km/h
